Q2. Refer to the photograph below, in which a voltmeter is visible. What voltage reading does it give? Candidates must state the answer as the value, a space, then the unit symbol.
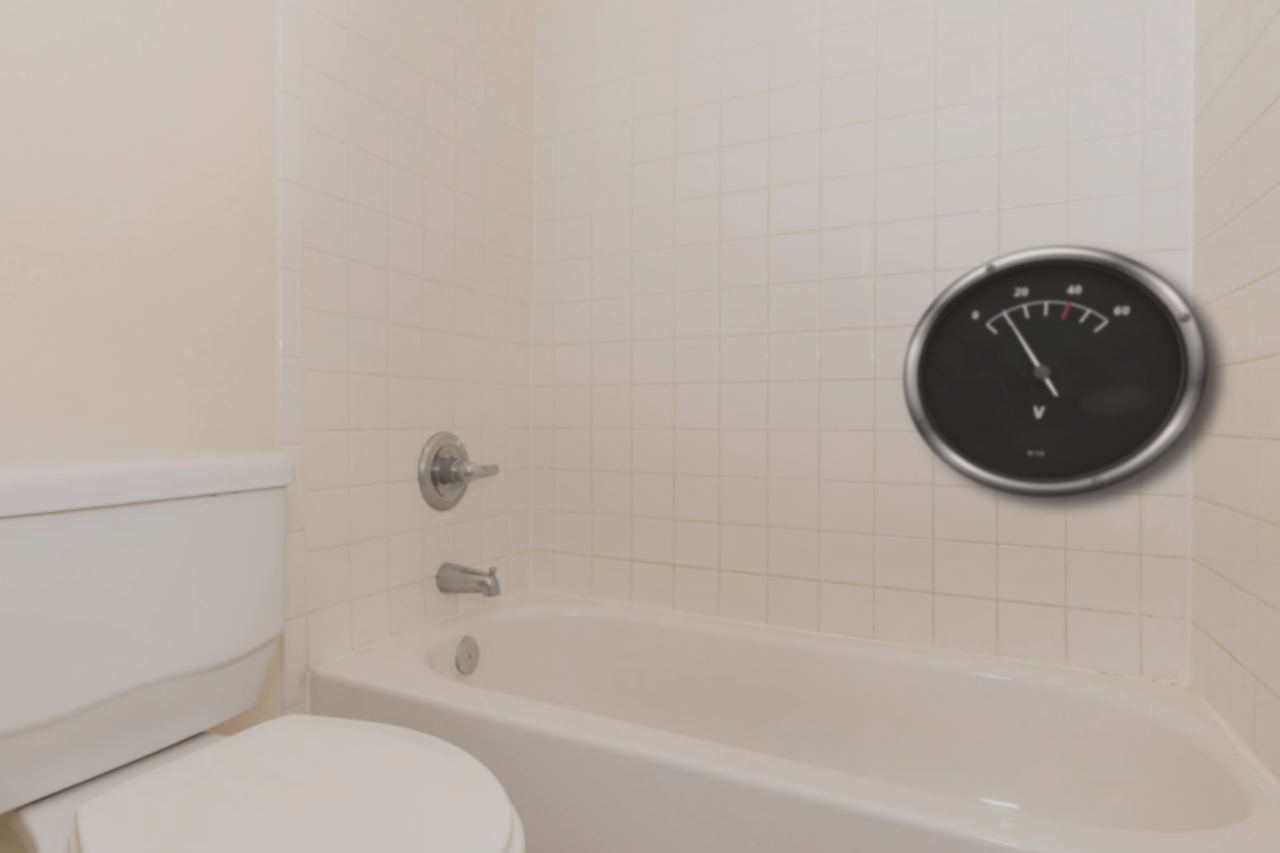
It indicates 10 V
